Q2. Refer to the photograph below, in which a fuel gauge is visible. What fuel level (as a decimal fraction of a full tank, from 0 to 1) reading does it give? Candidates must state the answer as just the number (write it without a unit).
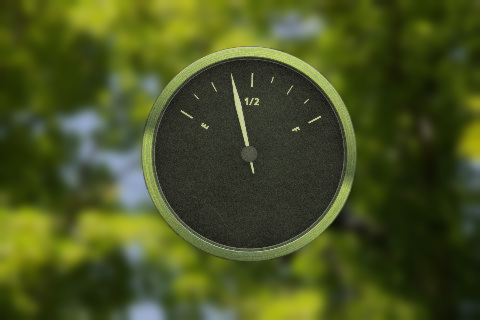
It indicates 0.375
